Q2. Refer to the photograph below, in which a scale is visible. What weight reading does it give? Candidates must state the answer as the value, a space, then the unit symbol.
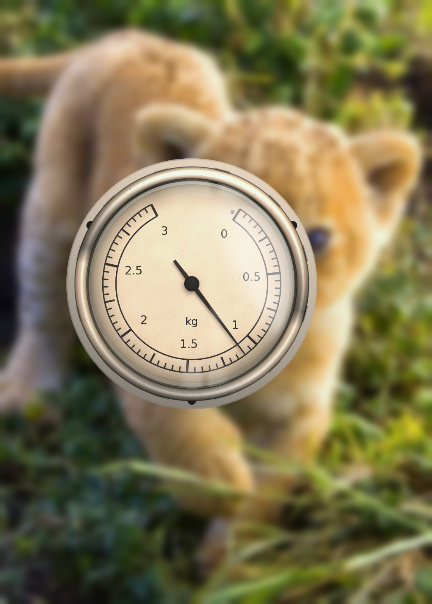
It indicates 1.1 kg
